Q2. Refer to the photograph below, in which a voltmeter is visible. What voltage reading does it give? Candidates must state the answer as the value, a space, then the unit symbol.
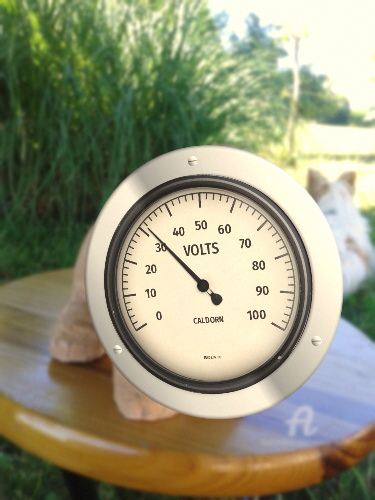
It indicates 32 V
